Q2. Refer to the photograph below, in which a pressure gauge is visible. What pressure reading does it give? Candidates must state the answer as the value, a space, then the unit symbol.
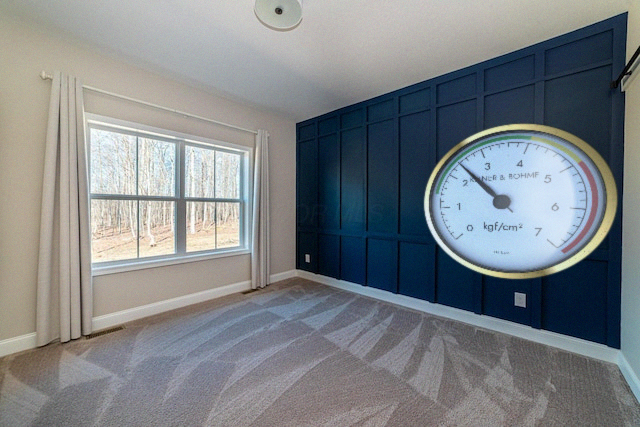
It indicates 2.4 kg/cm²
